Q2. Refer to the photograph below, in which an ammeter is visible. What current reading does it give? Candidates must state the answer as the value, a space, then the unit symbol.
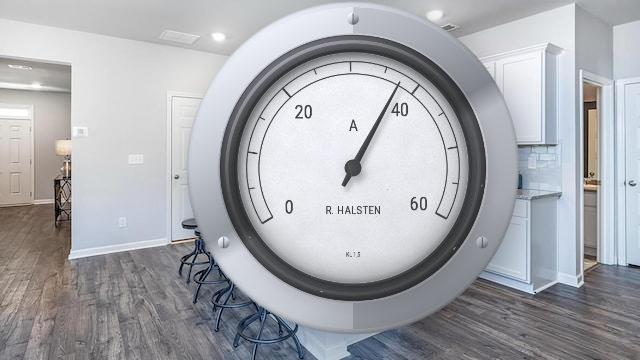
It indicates 37.5 A
